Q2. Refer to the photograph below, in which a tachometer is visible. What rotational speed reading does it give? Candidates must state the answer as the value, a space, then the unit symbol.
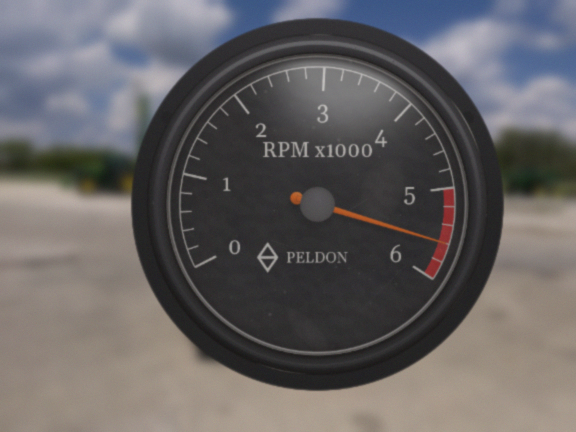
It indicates 5600 rpm
